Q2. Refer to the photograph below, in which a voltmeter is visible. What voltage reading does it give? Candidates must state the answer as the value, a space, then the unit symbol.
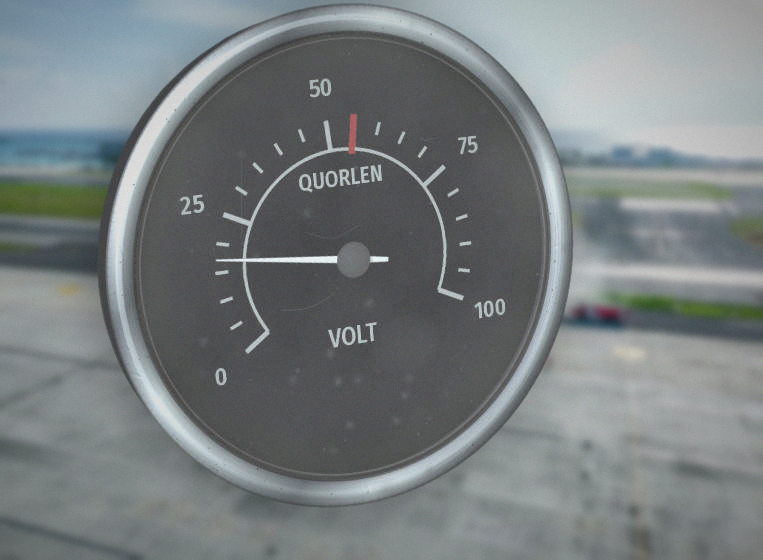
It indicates 17.5 V
